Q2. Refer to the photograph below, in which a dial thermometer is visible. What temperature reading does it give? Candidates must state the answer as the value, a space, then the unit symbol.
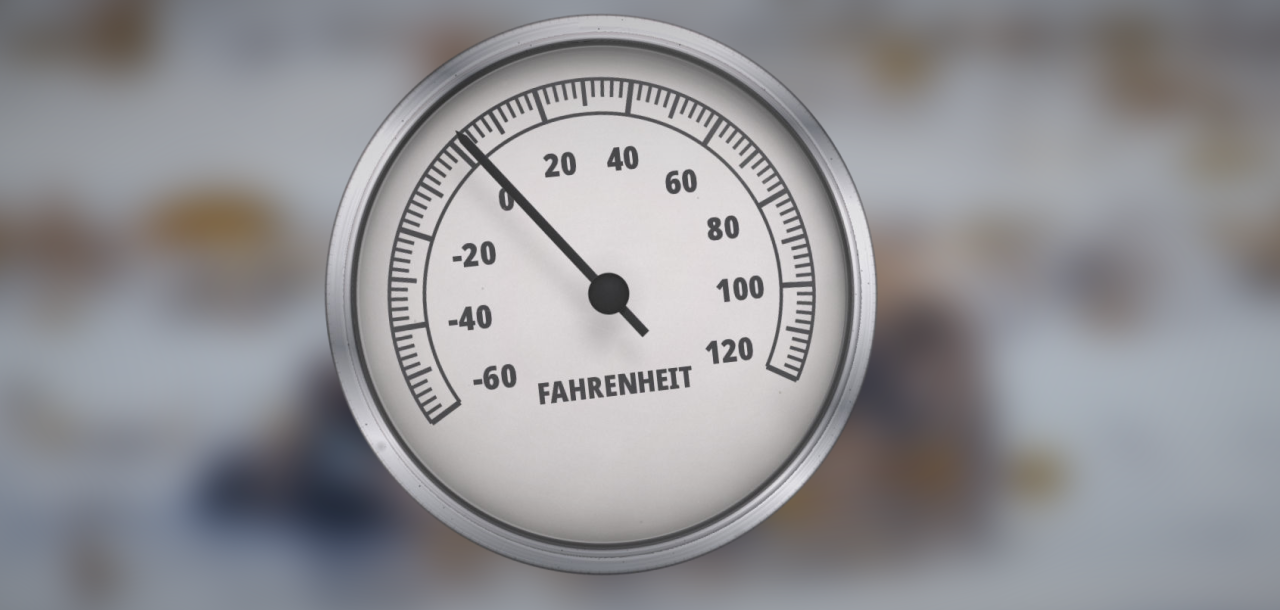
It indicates 2 °F
